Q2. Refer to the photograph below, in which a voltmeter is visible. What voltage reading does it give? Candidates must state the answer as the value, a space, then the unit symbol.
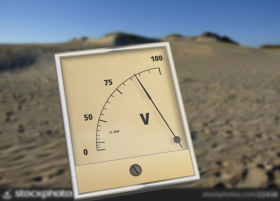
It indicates 87.5 V
